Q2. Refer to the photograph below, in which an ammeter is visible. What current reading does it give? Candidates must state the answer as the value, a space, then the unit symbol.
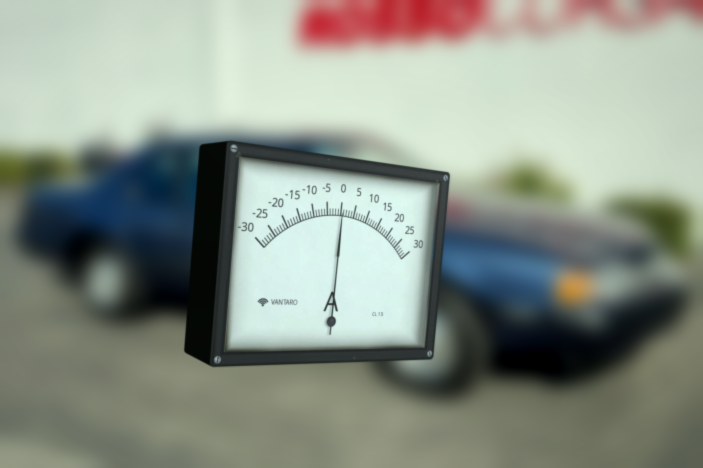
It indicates 0 A
